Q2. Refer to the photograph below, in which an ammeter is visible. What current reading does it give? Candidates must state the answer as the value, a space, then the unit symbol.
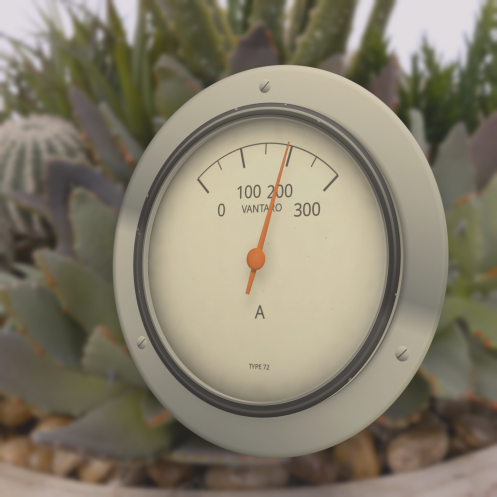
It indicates 200 A
